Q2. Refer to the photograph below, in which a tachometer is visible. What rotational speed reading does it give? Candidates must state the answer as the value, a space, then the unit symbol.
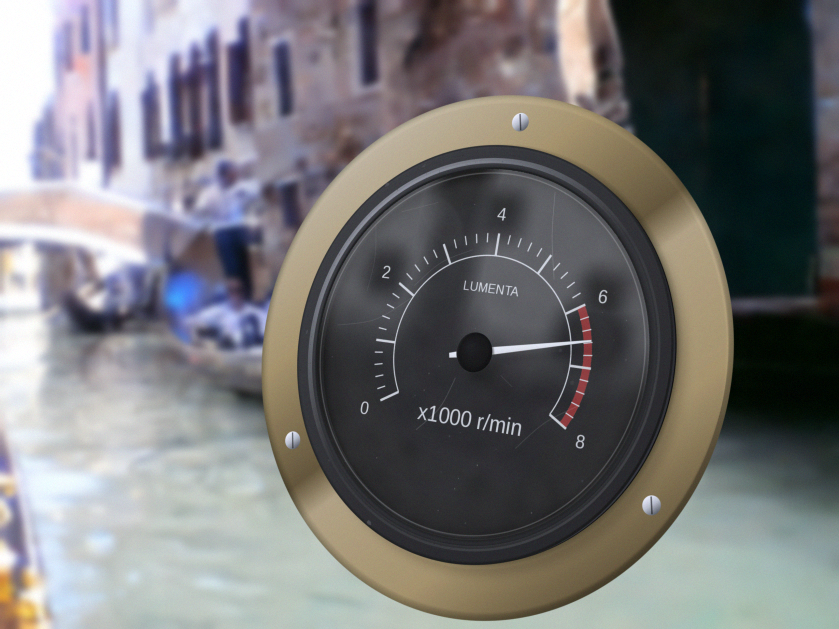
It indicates 6600 rpm
